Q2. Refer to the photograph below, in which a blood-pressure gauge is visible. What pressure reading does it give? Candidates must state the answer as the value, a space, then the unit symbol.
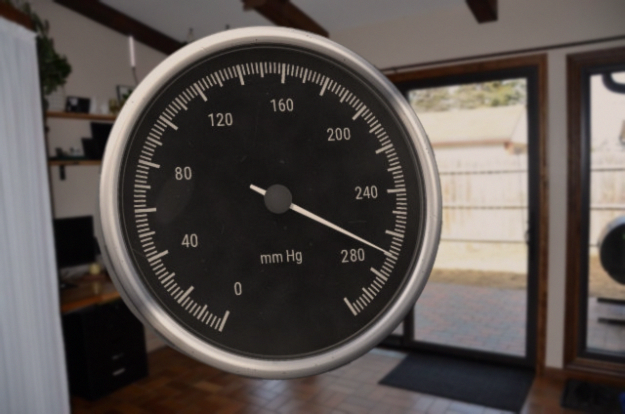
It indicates 270 mmHg
